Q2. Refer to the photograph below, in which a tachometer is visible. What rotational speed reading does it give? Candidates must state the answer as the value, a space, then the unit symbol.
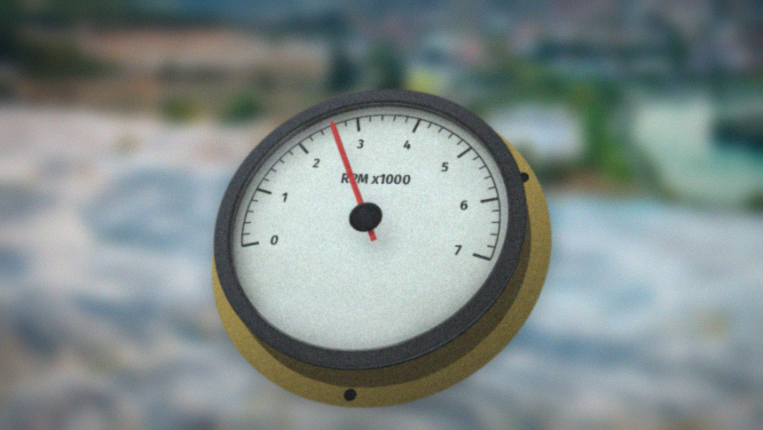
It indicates 2600 rpm
